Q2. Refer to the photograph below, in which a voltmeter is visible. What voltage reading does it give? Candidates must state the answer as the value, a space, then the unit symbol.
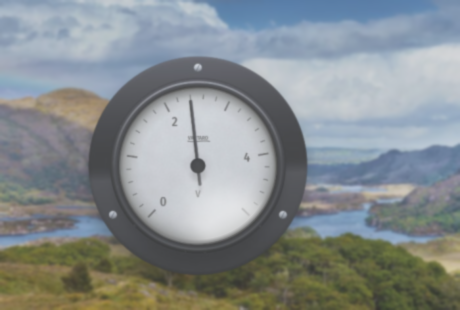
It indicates 2.4 V
